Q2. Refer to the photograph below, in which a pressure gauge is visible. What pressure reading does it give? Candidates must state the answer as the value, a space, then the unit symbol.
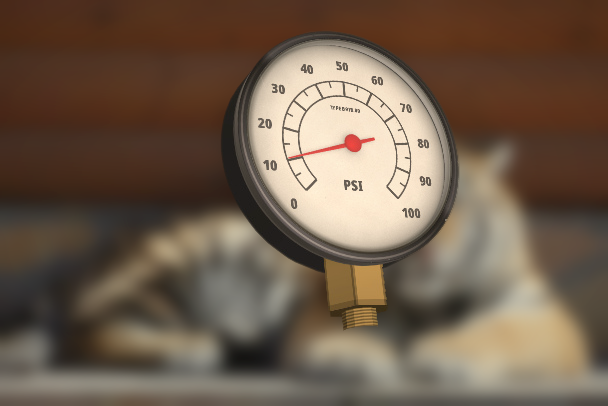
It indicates 10 psi
